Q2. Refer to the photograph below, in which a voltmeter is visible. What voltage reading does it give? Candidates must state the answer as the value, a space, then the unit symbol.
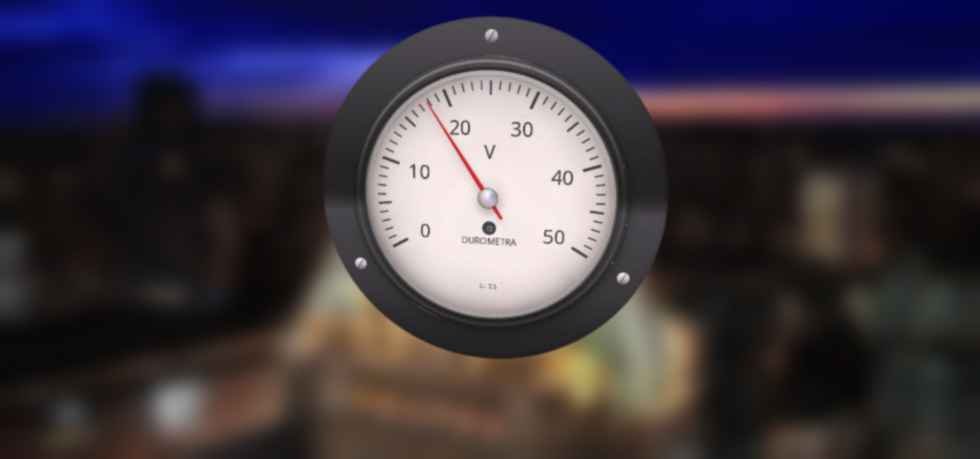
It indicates 18 V
